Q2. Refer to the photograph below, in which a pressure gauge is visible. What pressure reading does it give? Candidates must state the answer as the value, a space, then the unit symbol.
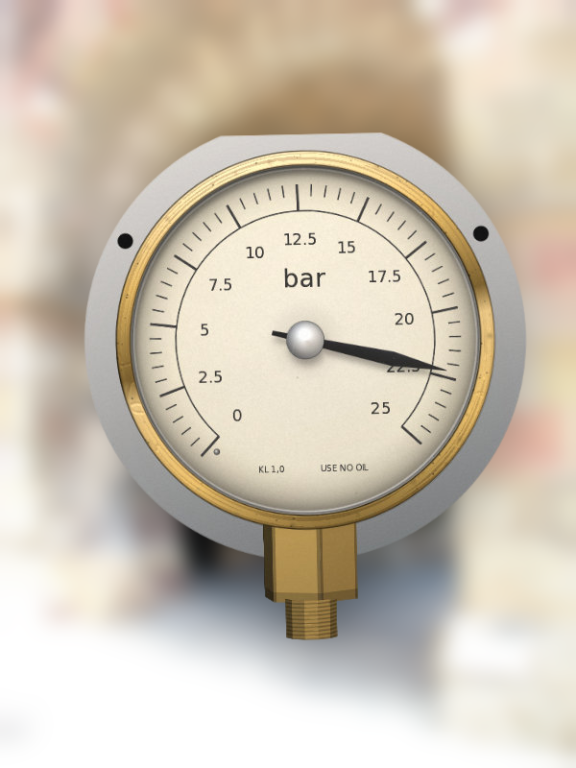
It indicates 22.25 bar
